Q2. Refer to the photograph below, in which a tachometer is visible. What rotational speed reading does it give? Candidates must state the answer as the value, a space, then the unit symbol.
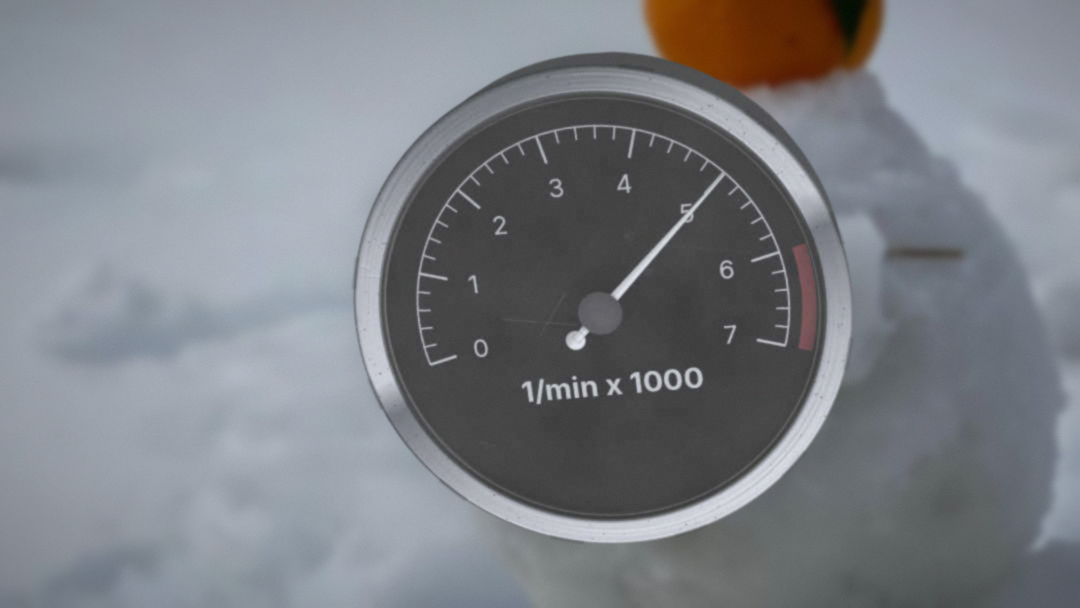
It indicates 5000 rpm
